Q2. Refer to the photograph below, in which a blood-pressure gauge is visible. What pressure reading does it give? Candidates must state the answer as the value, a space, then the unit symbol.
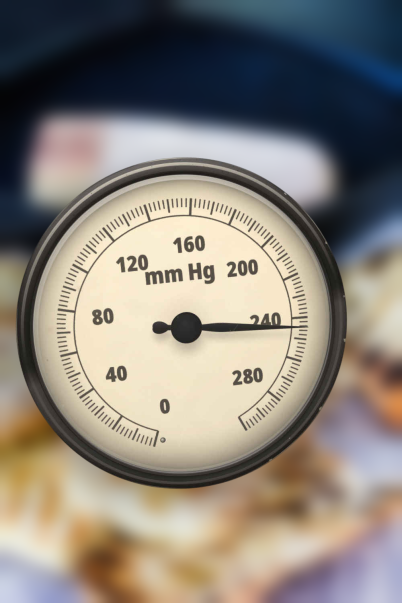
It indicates 244 mmHg
